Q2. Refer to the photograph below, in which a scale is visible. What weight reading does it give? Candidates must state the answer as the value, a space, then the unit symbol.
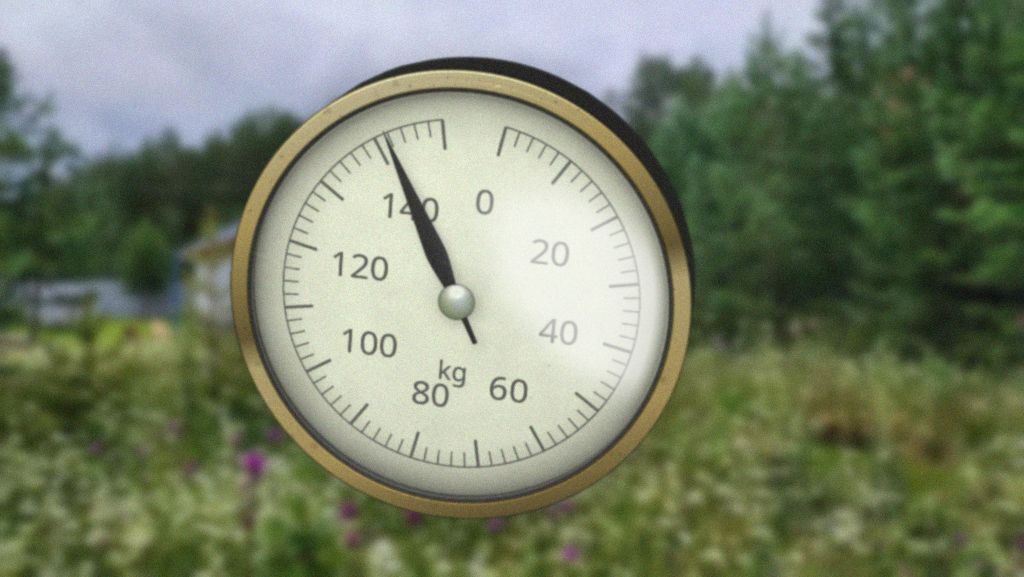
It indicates 142 kg
